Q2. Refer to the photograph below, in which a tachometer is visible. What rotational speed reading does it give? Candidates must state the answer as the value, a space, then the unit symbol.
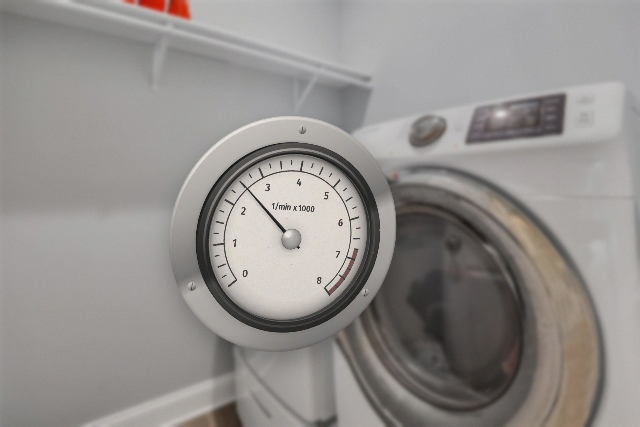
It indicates 2500 rpm
